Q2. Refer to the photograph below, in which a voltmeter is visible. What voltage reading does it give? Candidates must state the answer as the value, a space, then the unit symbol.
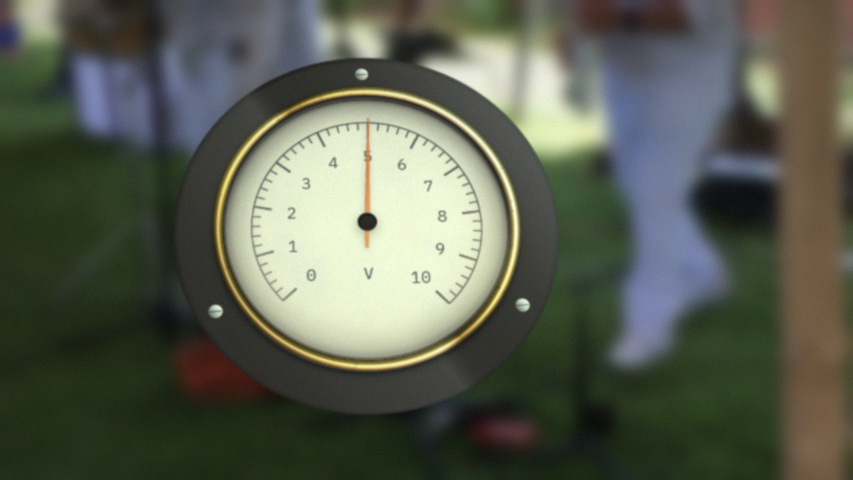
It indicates 5 V
